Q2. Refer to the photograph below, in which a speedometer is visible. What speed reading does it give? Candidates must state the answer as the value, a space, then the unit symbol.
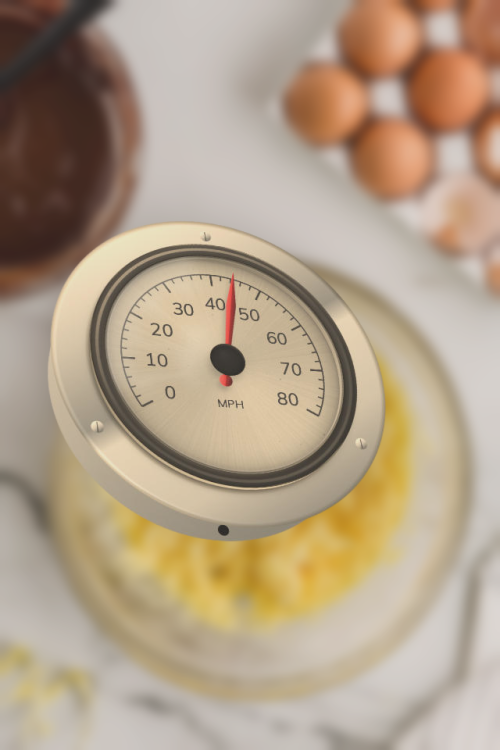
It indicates 44 mph
